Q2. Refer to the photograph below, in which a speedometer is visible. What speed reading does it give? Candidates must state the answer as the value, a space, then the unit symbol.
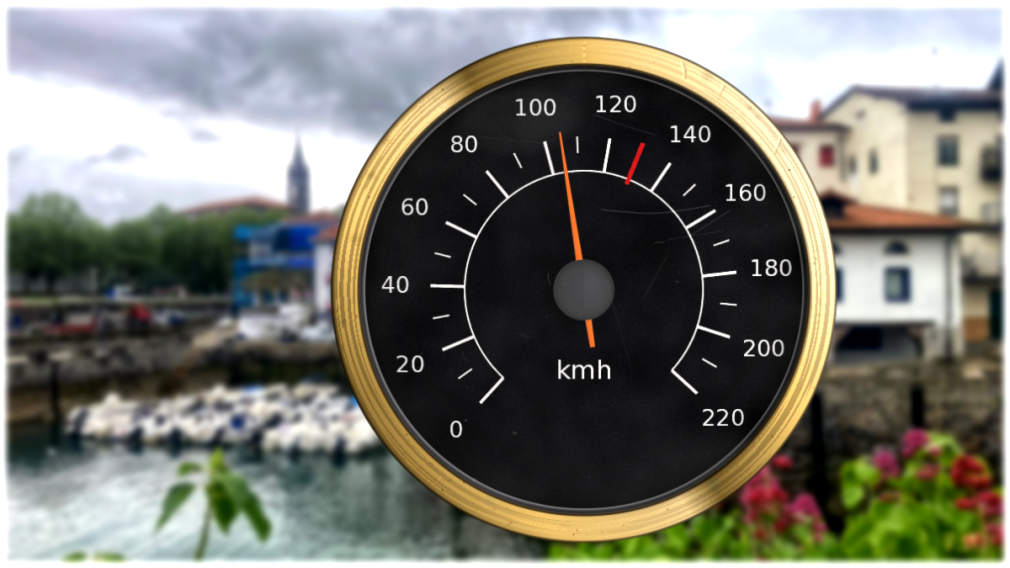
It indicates 105 km/h
